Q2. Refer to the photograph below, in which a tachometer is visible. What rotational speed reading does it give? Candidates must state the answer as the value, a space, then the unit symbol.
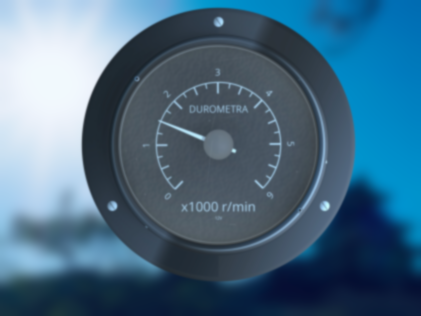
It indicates 1500 rpm
